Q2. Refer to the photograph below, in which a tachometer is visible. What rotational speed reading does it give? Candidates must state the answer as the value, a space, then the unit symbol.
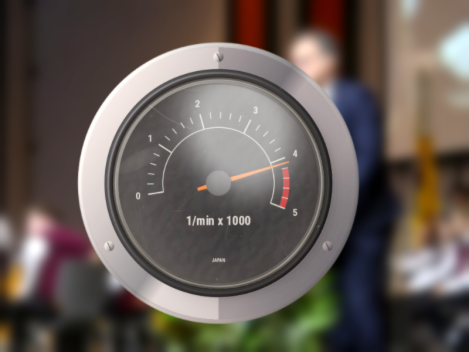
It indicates 4100 rpm
